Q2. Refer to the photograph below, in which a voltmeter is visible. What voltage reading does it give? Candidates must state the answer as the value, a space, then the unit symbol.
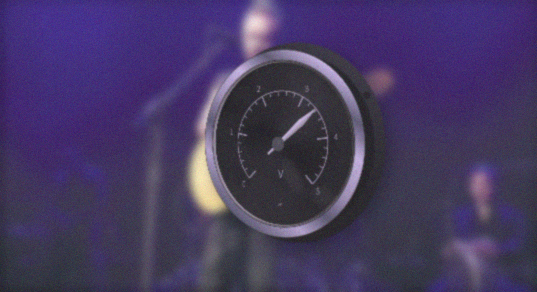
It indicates 3.4 V
